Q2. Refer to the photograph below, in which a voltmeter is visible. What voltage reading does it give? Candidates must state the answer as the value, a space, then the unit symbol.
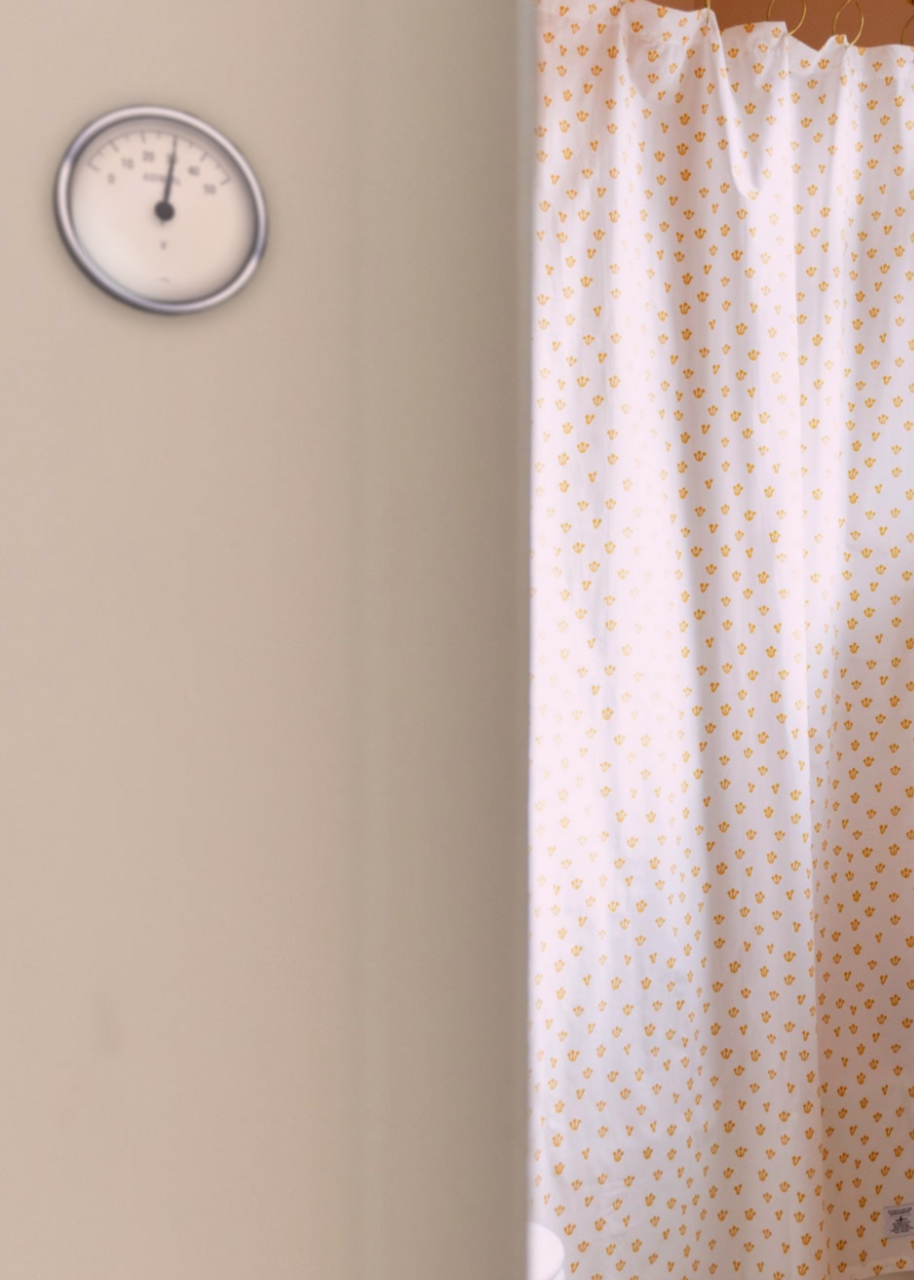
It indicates 30 V
